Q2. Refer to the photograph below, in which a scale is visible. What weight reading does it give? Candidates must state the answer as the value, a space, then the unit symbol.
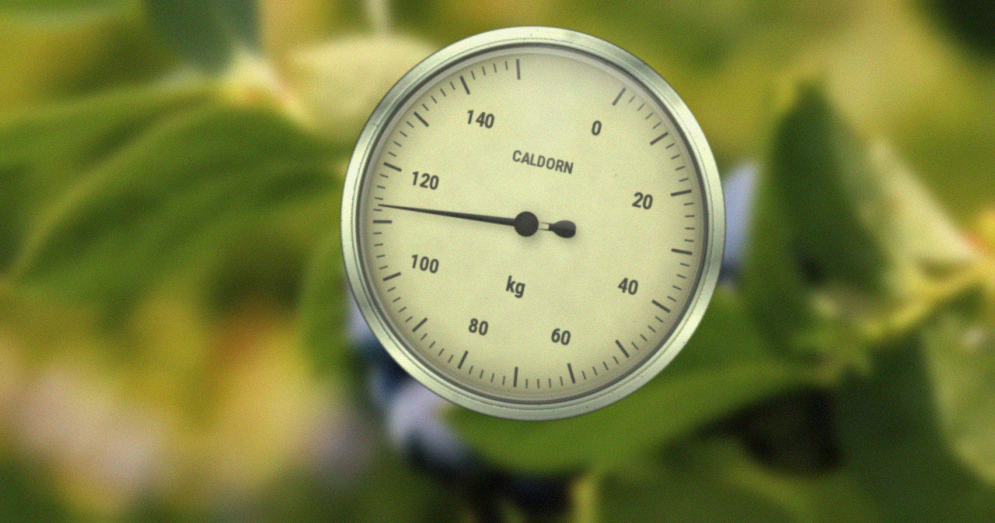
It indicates 113 kg
